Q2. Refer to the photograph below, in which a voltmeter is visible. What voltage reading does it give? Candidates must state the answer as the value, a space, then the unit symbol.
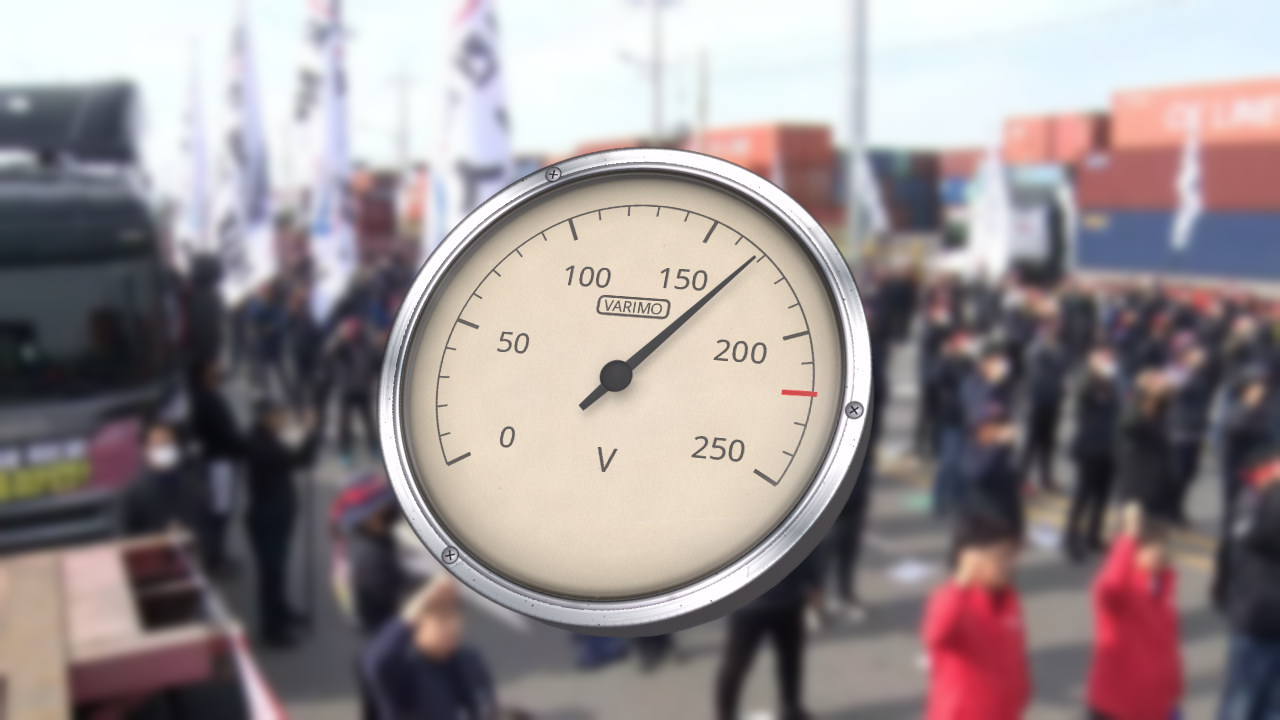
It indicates 170 V
